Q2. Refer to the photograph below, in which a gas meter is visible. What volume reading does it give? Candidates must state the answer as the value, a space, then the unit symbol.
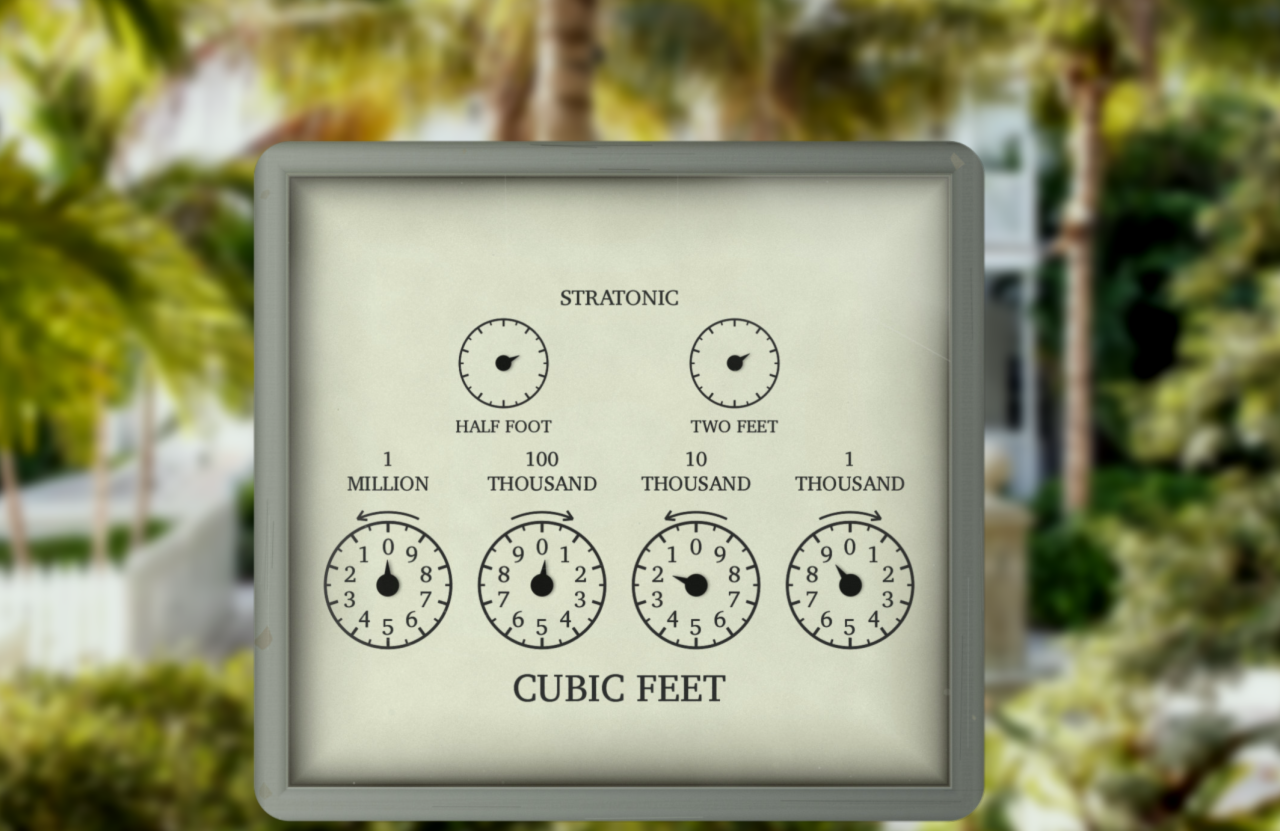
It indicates 1900 ft³
